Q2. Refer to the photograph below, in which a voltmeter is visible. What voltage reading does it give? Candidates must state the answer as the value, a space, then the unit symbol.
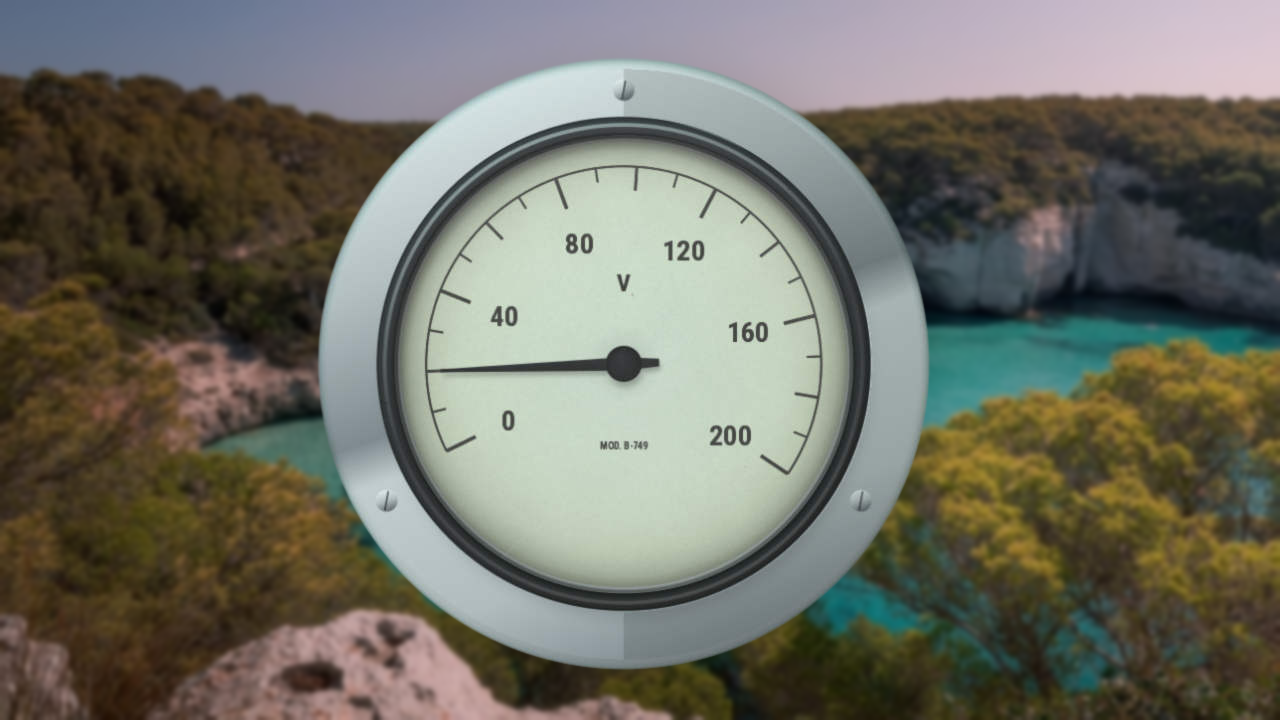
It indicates 20 V
